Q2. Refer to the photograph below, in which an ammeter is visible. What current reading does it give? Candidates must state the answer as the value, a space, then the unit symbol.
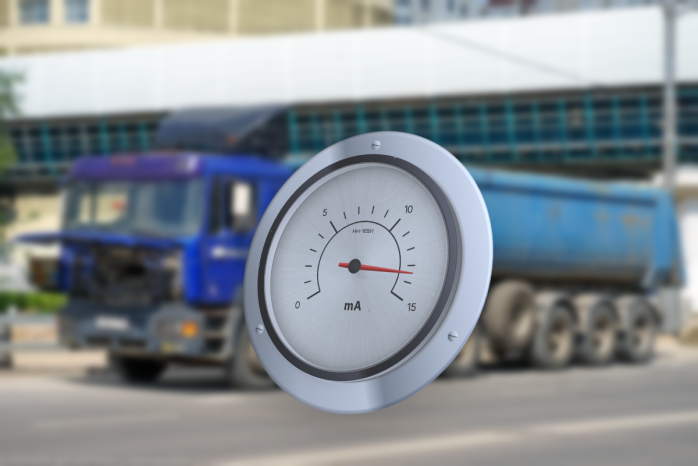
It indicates 13.5 mA
